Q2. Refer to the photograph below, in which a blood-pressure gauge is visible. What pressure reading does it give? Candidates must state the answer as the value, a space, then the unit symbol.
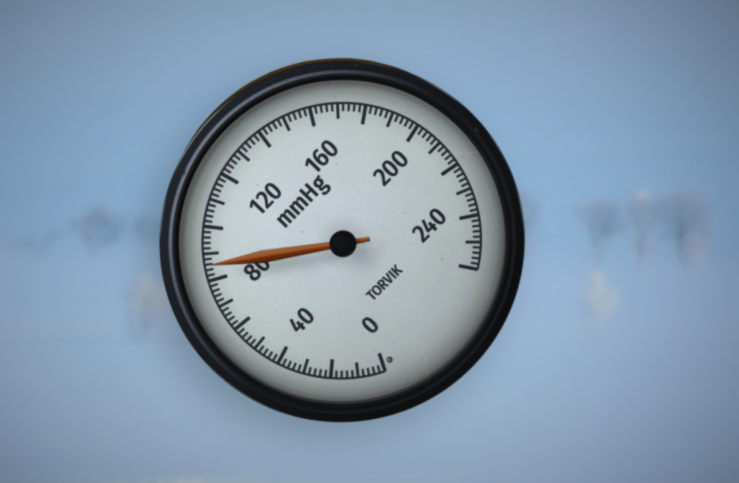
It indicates 86 mmHg
